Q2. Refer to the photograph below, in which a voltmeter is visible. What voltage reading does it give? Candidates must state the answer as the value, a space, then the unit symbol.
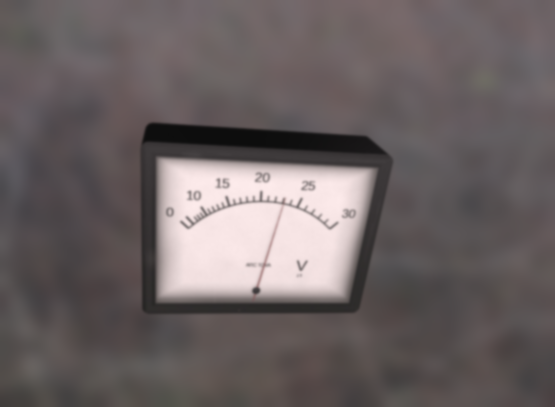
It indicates 23 V
